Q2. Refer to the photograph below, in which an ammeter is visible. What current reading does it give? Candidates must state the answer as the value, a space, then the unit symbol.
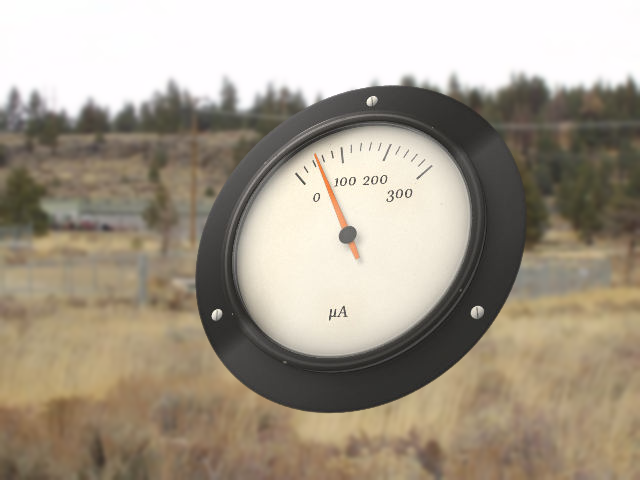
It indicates 50 µA
